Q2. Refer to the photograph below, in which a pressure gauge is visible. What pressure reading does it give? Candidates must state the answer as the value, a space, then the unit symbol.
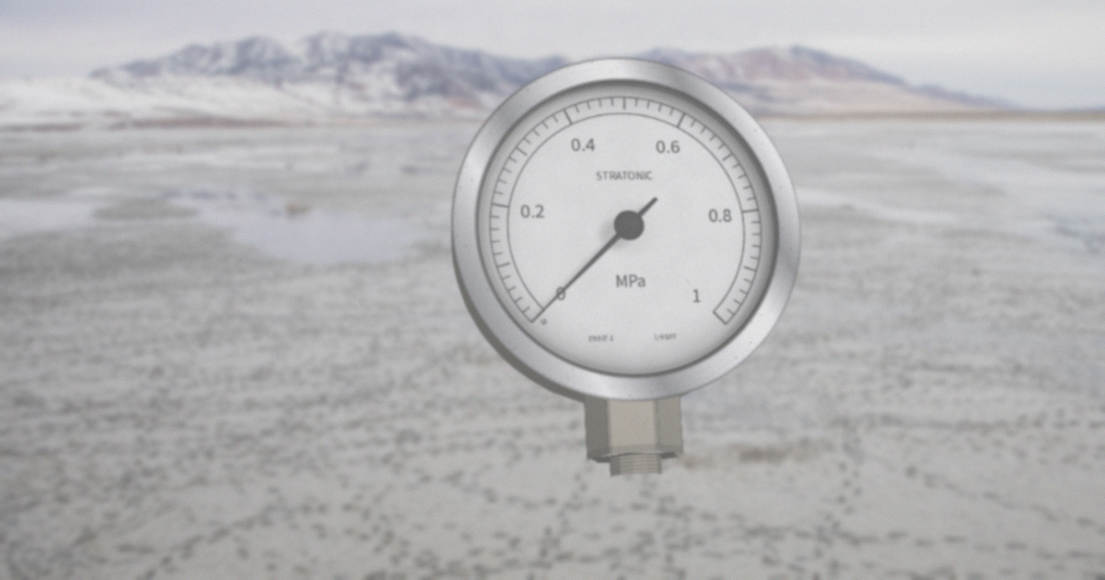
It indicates 0 MPa
